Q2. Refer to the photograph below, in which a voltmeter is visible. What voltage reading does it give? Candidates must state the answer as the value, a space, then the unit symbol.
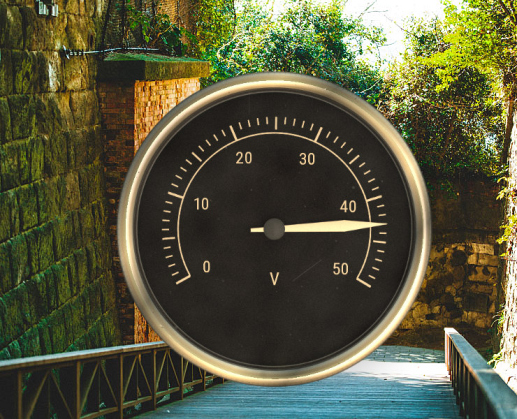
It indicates 43 V
